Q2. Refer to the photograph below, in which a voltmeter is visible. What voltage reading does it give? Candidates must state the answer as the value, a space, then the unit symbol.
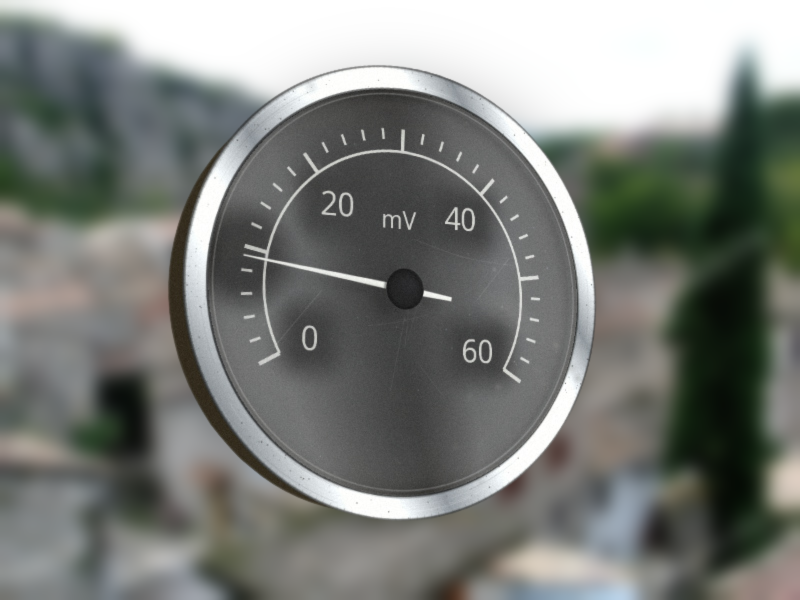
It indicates 9 mV
